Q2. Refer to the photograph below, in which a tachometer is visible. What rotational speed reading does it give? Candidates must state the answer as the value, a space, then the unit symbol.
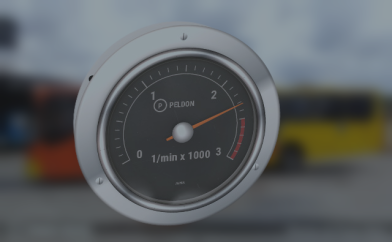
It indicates 2300 rpm
